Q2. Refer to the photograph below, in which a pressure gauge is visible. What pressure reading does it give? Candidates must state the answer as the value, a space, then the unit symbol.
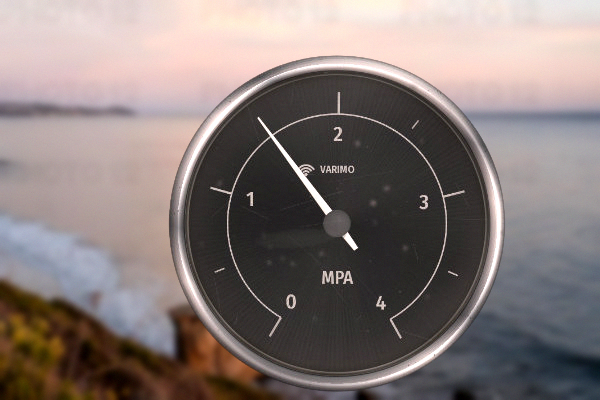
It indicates 1.5 MPa
